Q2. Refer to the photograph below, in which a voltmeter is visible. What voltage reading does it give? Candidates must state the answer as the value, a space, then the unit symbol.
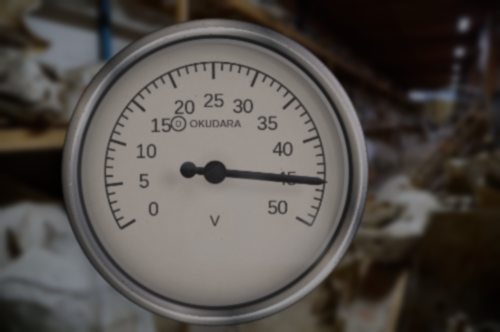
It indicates 45 V
